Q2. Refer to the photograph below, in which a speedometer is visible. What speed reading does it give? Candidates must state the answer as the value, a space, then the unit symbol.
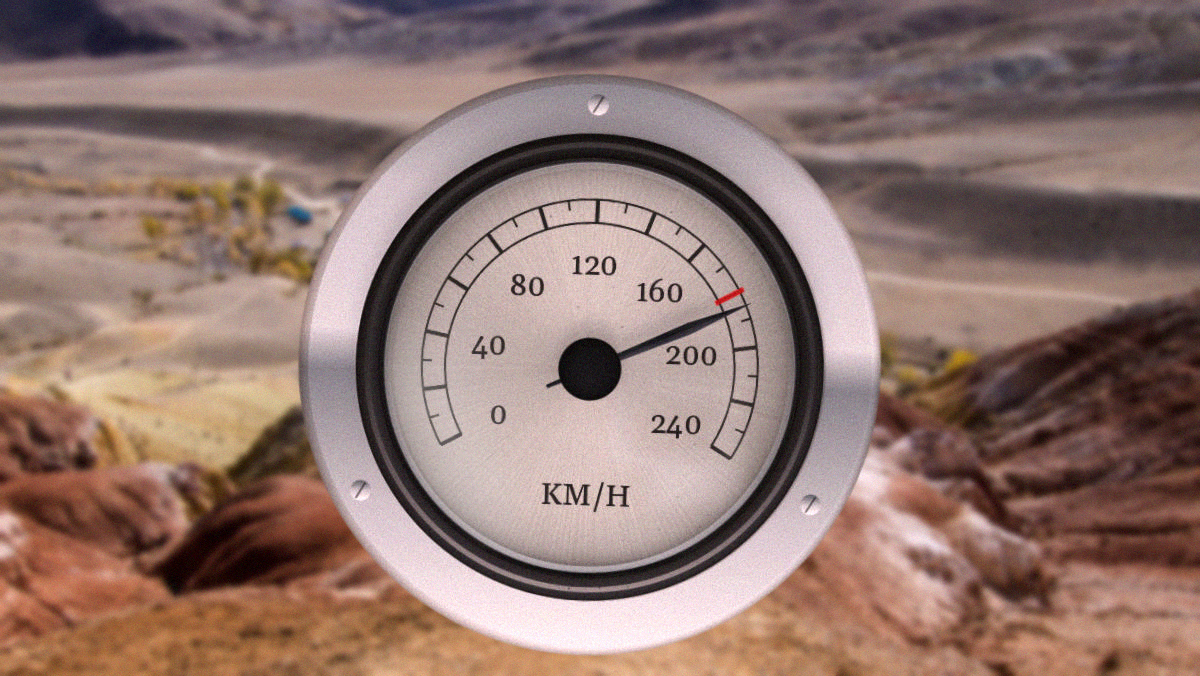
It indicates 185 km/h
